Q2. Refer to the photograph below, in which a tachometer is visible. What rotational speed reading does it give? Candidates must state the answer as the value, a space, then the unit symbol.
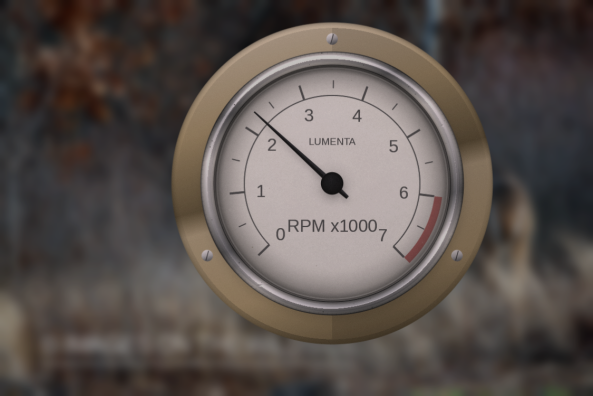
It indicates 2250 rpm
